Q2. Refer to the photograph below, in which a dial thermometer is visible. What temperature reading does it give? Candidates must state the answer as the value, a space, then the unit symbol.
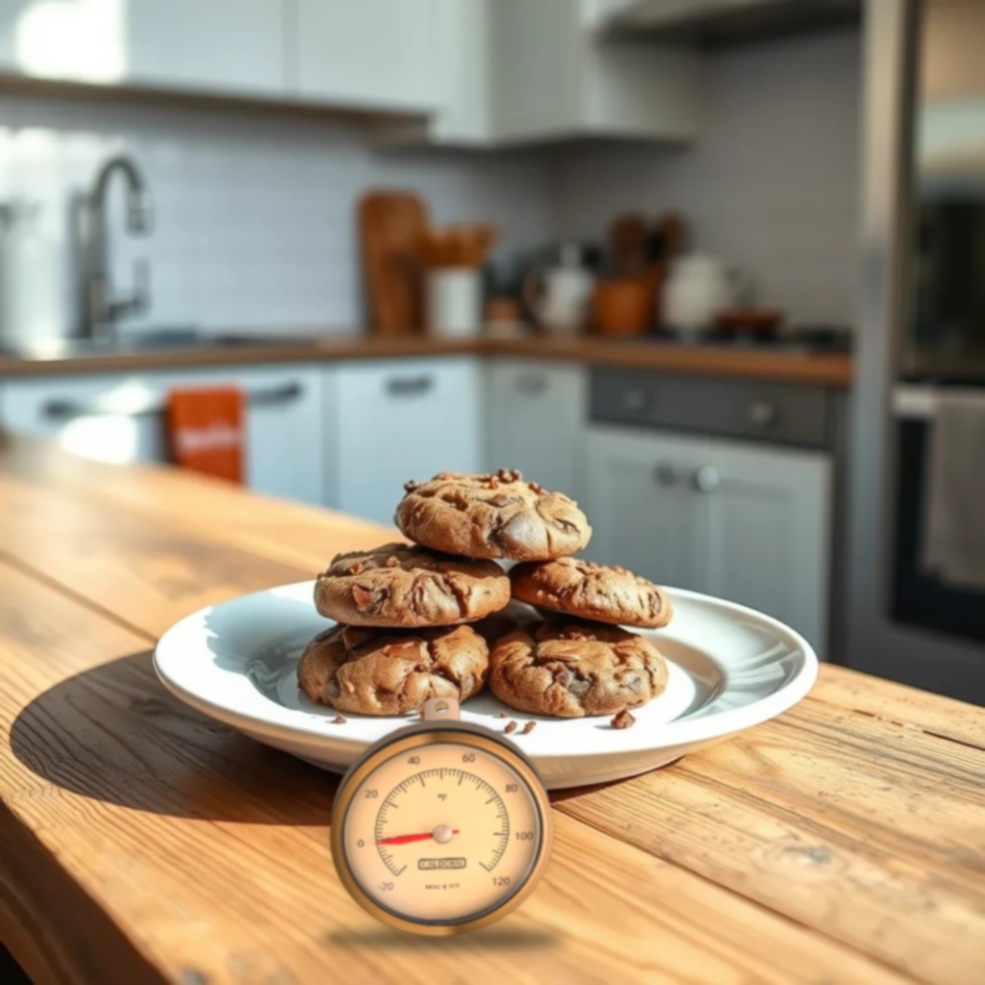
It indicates 0 °F
